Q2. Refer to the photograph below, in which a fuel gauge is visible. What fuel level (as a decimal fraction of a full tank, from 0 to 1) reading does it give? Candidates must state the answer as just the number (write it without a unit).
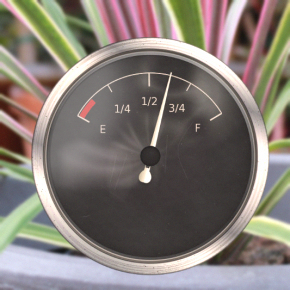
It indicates 0.625
